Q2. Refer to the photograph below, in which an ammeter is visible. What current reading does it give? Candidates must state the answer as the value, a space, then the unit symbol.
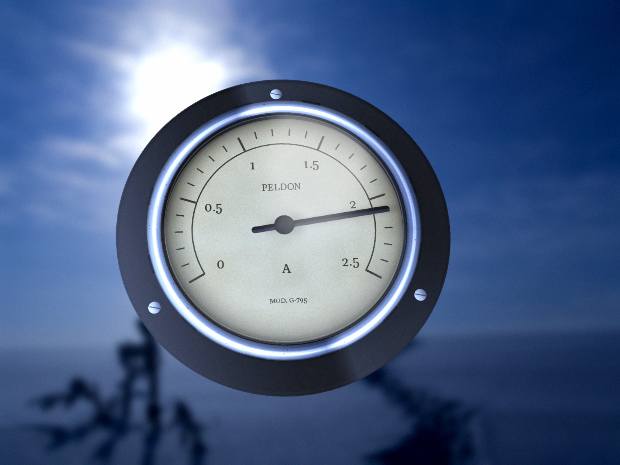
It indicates 2.1 A
